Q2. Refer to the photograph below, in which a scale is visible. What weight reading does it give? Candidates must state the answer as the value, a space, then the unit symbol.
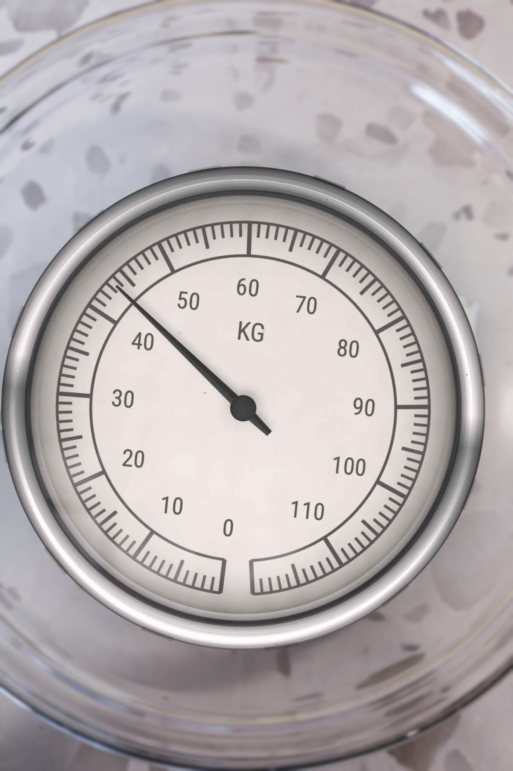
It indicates 43.5 kg
